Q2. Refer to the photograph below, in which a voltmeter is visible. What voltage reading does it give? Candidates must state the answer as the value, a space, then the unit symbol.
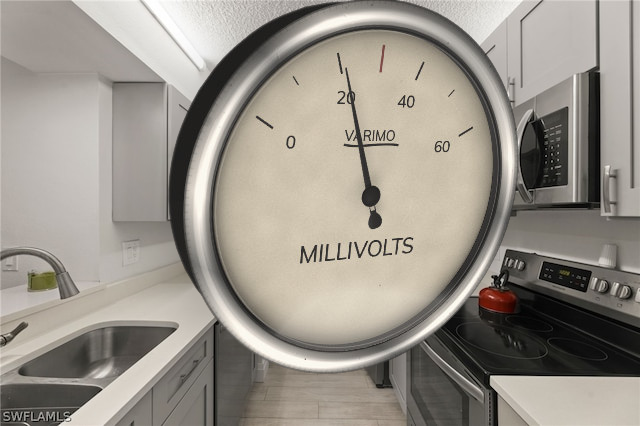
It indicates 20 mV
